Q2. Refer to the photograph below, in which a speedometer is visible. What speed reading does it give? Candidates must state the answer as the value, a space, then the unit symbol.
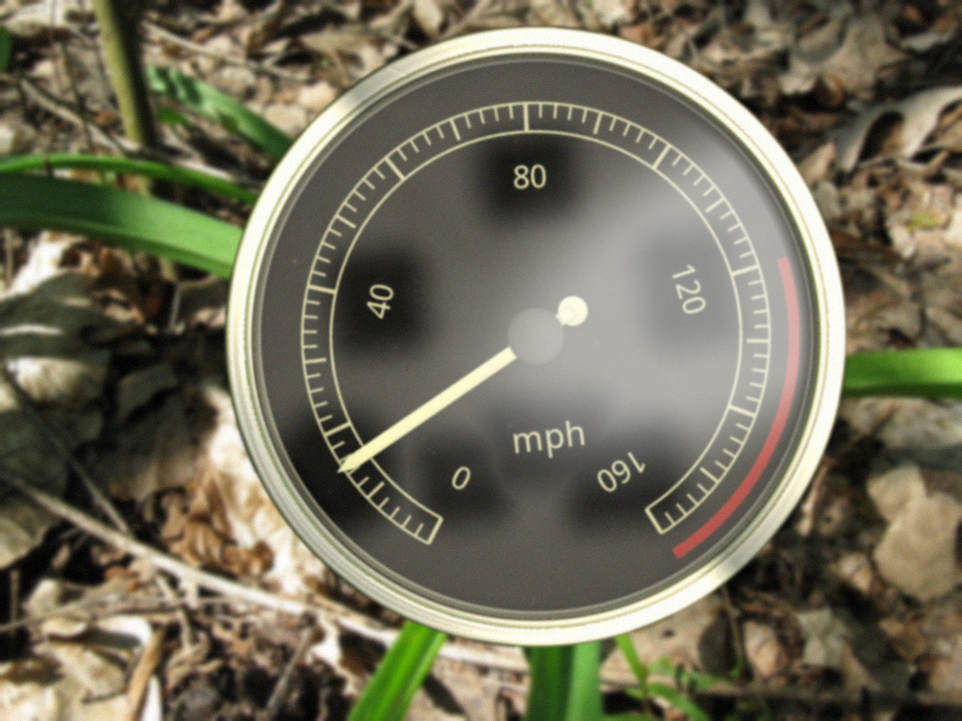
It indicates 15 mph
